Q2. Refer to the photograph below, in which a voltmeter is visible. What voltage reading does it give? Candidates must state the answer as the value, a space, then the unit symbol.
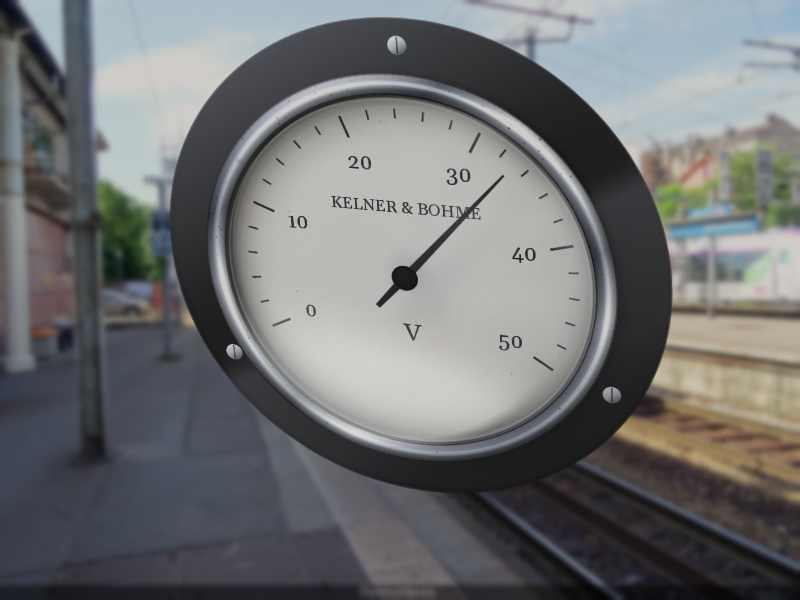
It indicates 33 V
